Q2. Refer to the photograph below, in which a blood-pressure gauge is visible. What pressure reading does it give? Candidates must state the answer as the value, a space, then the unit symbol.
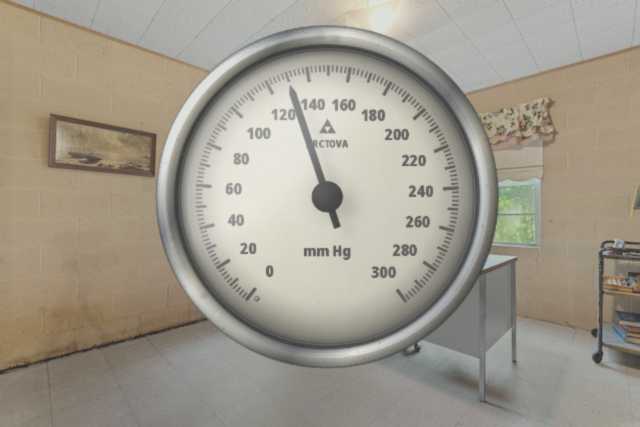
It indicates 130 mmHg
